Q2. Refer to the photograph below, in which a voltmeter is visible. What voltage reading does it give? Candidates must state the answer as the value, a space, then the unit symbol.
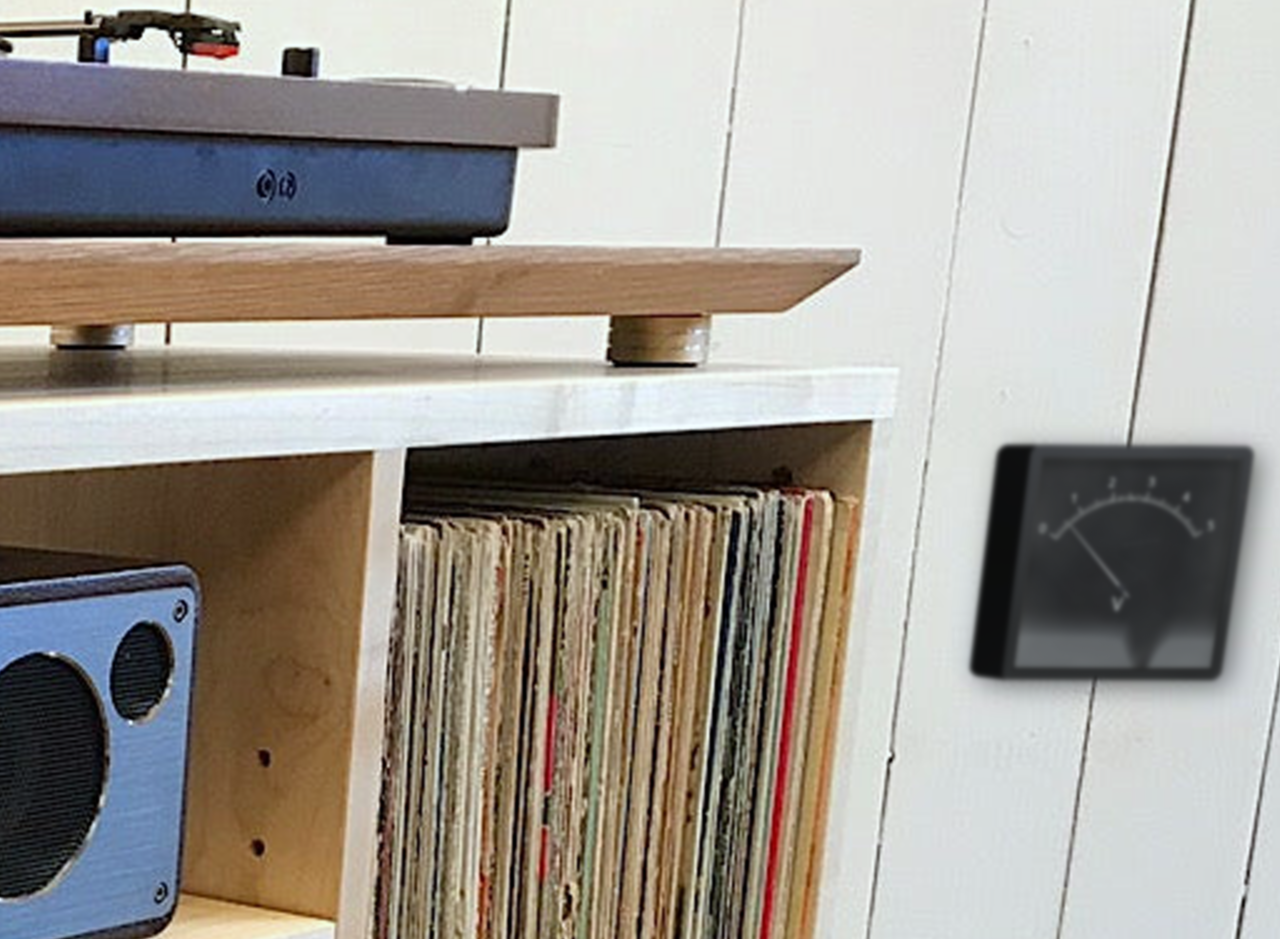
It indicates 0.5 V
